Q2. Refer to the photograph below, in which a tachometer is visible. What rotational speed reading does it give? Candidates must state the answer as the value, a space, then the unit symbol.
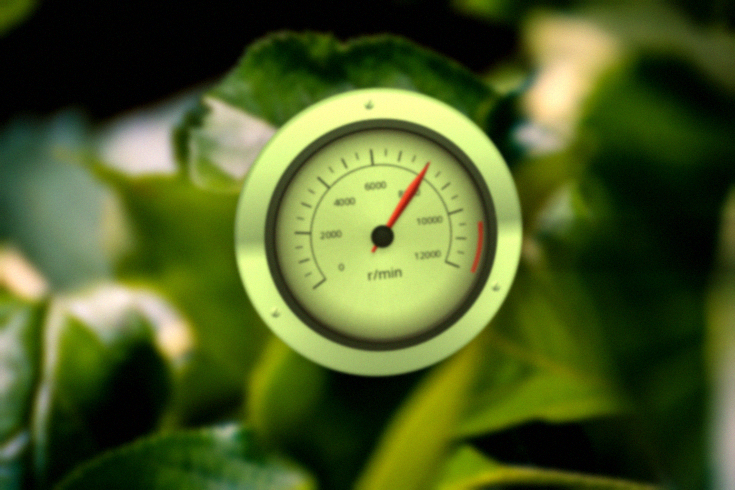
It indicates 8000 rpm
